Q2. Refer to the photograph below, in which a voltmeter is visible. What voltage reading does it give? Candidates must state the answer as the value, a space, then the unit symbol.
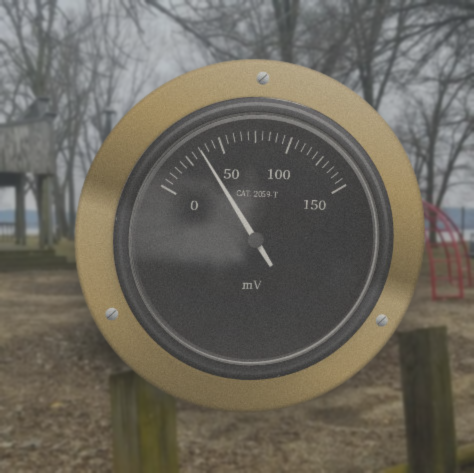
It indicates 35 mV
